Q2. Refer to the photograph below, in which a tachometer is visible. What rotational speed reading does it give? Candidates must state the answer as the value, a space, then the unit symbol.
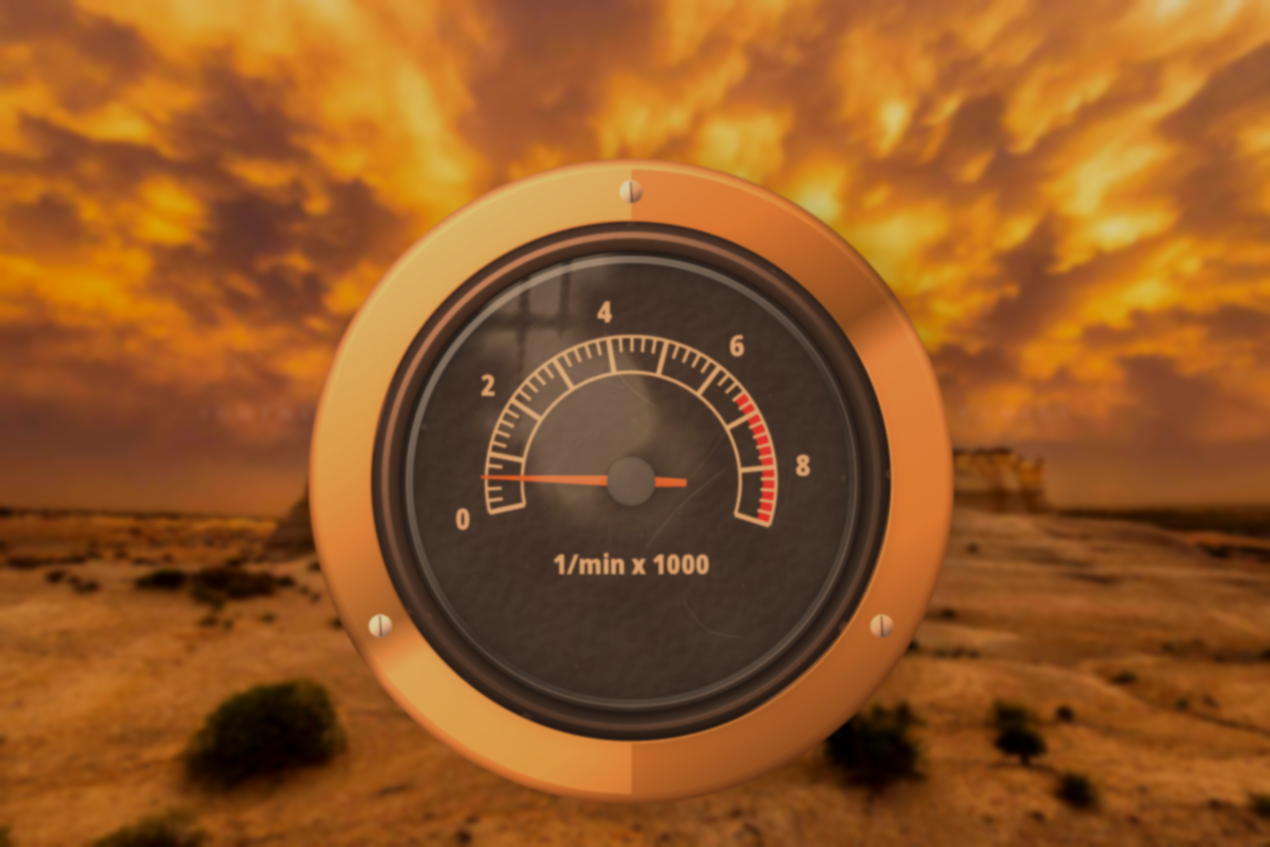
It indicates 600 rpm
